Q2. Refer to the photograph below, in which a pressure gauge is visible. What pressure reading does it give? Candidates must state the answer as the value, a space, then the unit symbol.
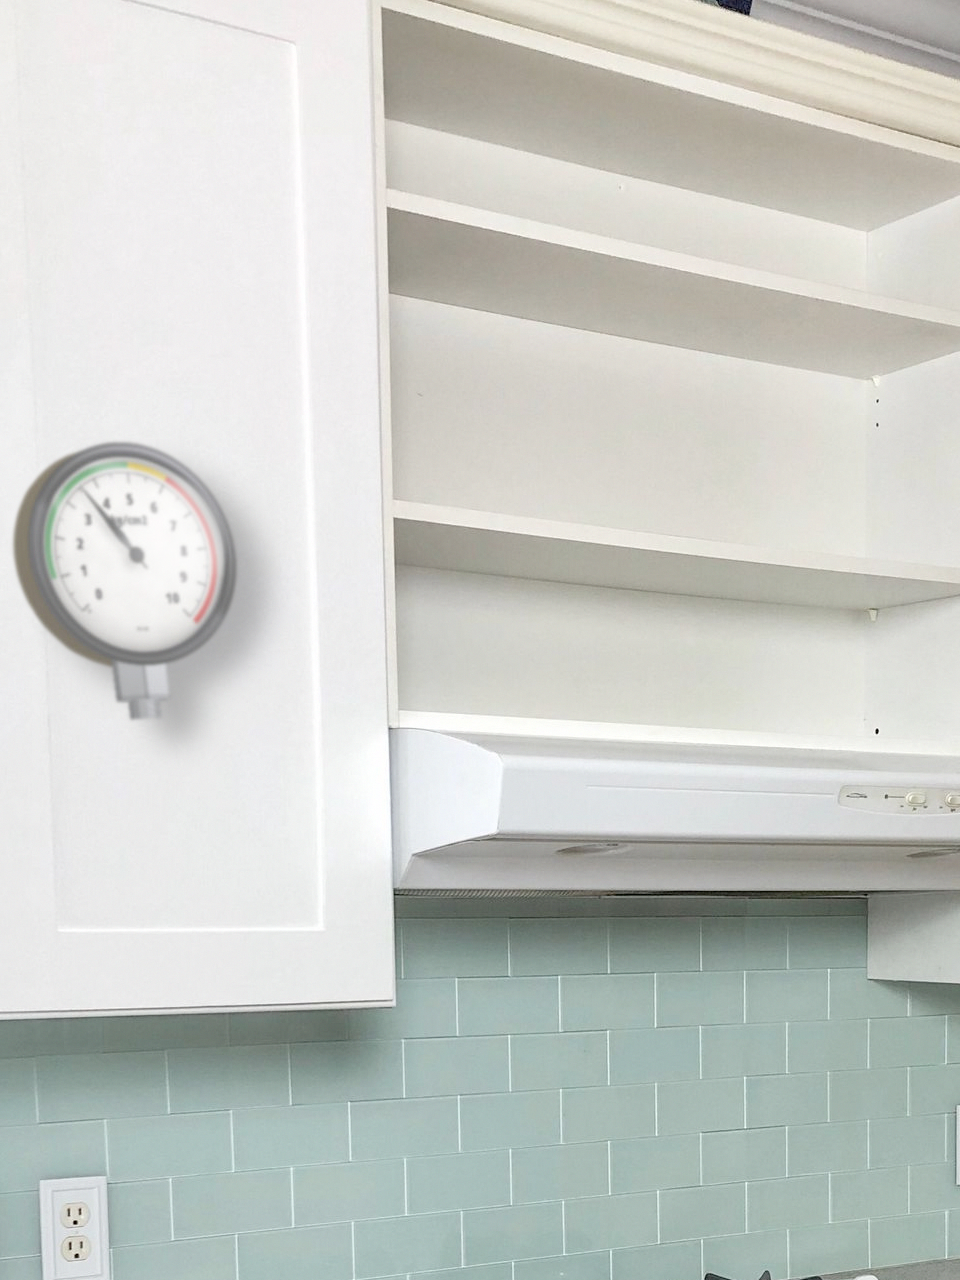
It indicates 3.5 kg/cm²
